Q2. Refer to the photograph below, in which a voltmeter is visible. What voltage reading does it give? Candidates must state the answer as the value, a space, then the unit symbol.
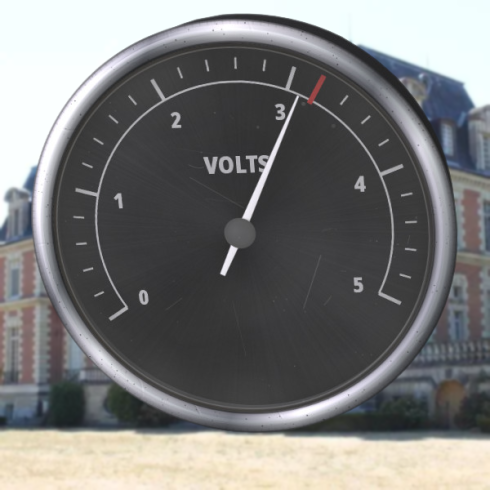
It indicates 3.1 V
